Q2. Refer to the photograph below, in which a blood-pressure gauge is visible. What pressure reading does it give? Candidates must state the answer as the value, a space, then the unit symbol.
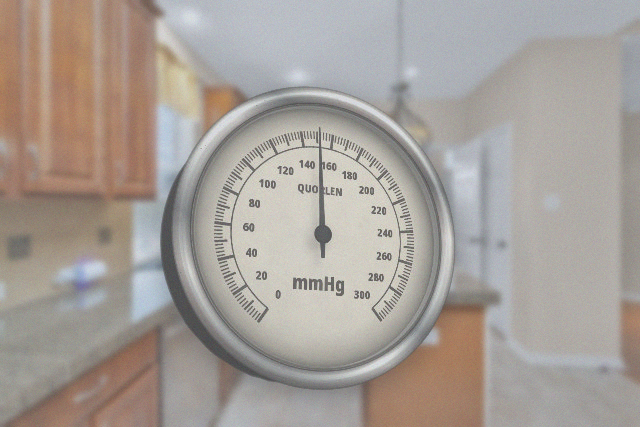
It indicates 150 mmHg
